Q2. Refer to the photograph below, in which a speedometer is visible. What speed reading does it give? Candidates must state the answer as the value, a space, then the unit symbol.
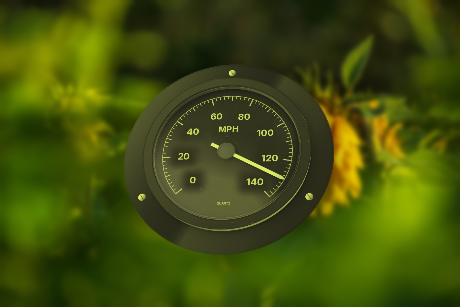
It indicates 130 mph
